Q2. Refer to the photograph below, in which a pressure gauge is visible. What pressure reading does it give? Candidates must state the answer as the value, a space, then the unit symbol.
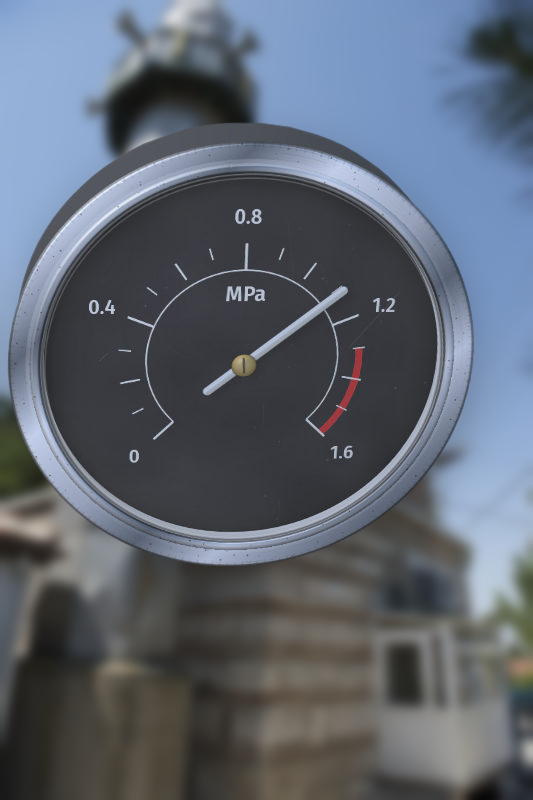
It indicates 1.1 MPa
